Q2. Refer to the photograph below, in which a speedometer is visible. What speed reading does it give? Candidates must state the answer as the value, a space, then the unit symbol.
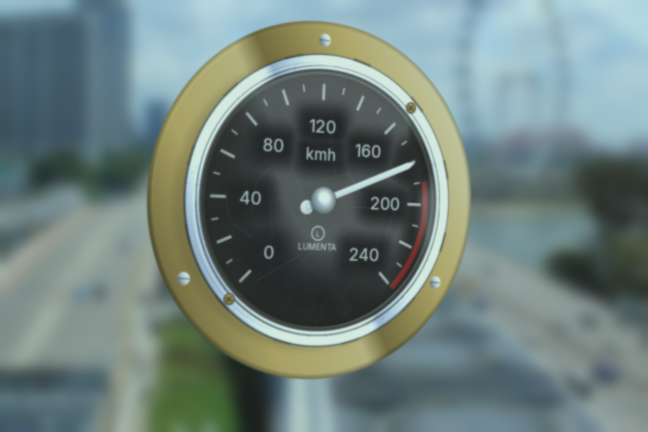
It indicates 180 km/h
